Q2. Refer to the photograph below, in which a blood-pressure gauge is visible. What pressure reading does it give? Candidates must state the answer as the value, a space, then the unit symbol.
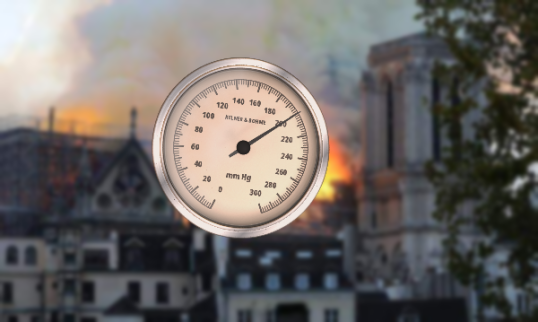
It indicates 200 mmHg
